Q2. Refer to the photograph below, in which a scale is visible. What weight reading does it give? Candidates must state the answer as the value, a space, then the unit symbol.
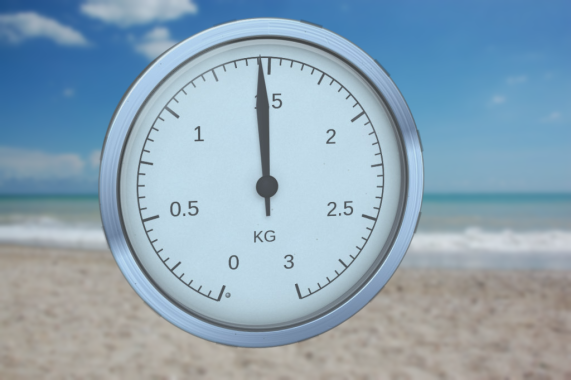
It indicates 1.45 kg
